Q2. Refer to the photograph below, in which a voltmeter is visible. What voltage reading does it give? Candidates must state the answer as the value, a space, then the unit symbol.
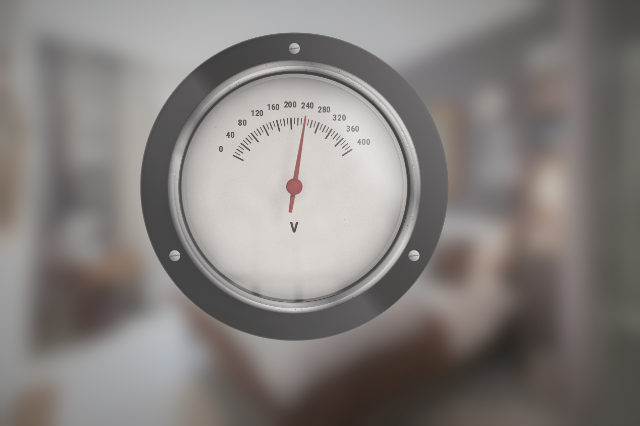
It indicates 240 V
